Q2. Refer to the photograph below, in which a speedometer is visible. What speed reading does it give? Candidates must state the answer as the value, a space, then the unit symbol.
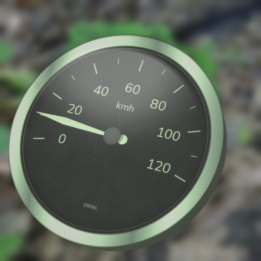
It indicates 10 km/h
